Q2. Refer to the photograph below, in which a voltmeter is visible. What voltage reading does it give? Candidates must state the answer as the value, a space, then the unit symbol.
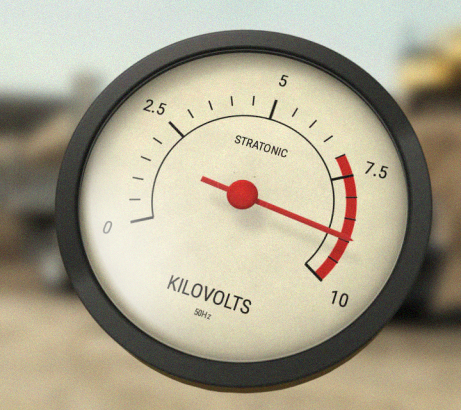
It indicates 9 kV
